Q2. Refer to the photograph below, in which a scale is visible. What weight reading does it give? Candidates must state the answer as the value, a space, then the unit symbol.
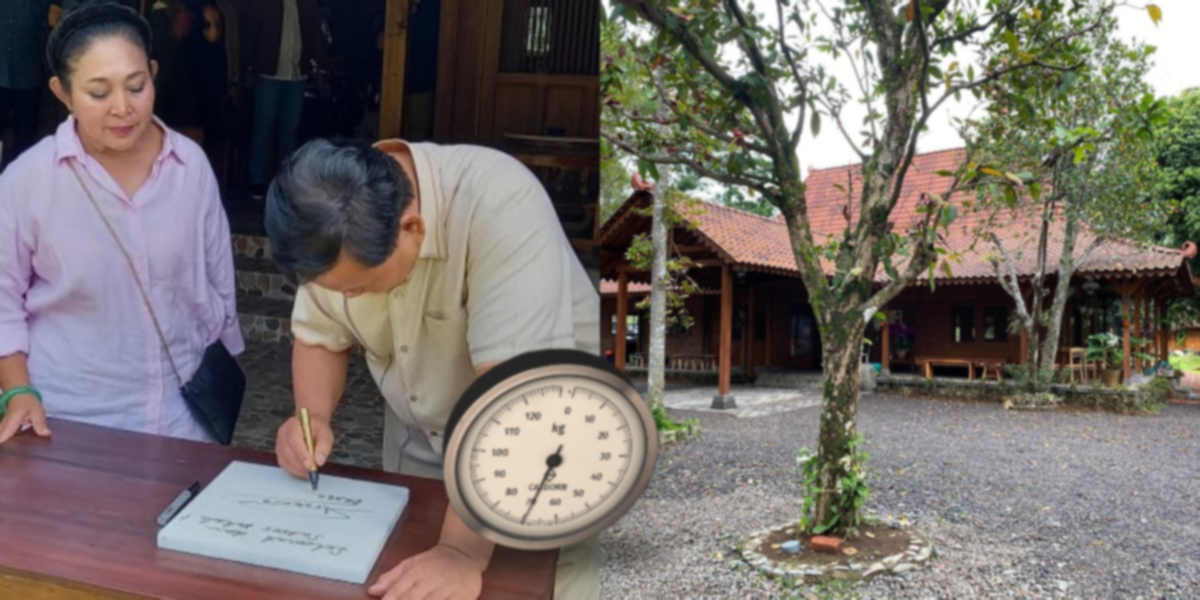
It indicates 70 kg
